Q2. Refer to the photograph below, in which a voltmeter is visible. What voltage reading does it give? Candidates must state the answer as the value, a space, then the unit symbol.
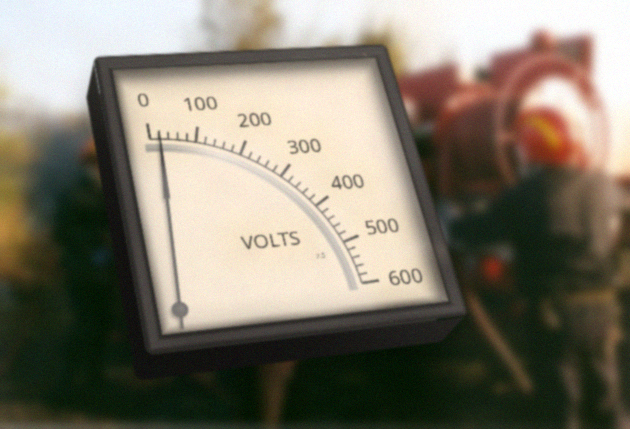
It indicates 20 V
